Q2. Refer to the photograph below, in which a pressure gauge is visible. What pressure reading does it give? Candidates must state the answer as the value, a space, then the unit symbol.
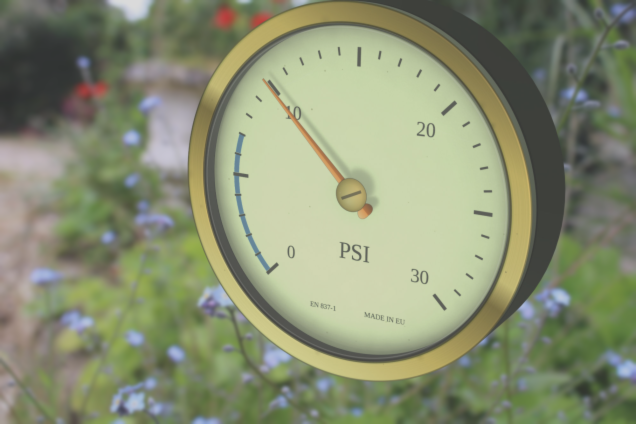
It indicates 10 psi
